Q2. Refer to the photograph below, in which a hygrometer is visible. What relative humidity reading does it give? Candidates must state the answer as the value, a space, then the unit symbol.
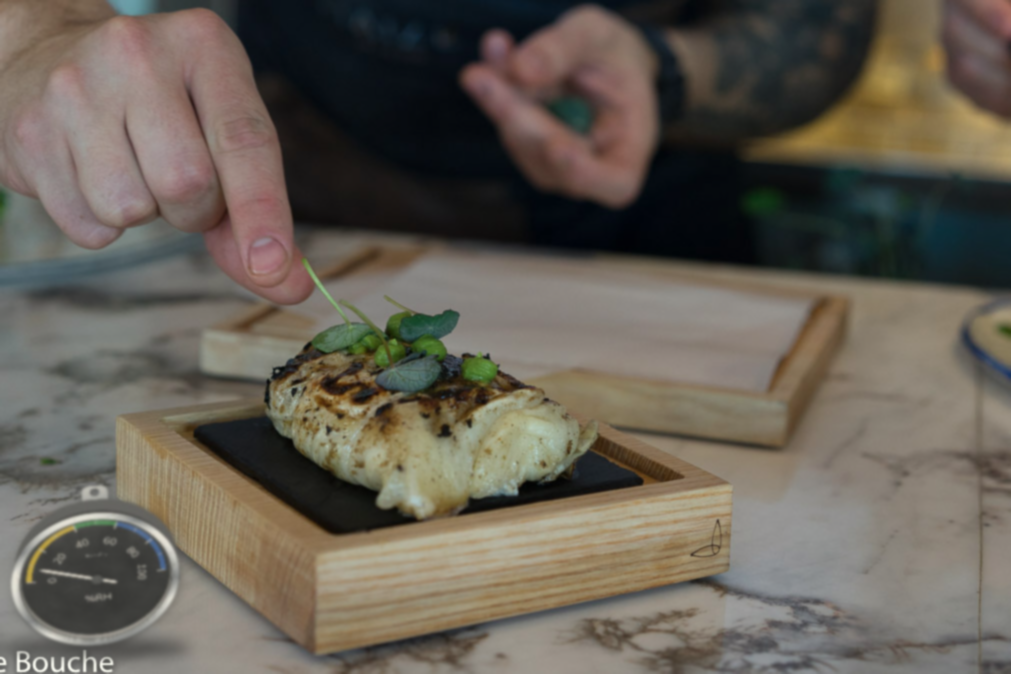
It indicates 10 %
